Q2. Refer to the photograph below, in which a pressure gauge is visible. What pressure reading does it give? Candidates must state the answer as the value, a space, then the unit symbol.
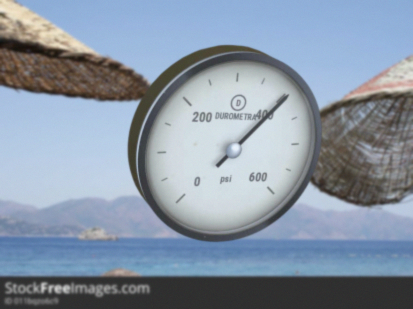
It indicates 400 psi
